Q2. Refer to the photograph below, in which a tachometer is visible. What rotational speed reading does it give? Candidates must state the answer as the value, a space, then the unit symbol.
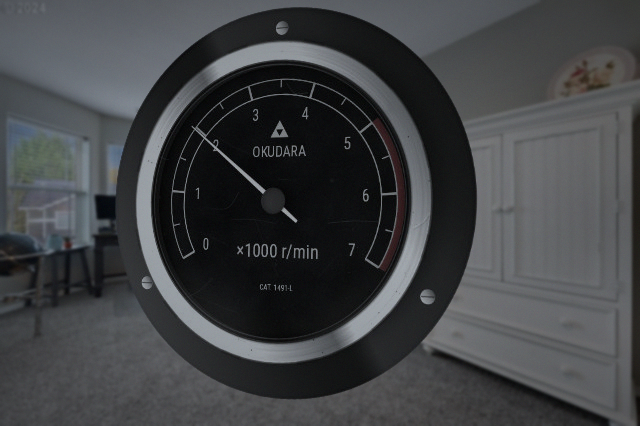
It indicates 2000 rpm
